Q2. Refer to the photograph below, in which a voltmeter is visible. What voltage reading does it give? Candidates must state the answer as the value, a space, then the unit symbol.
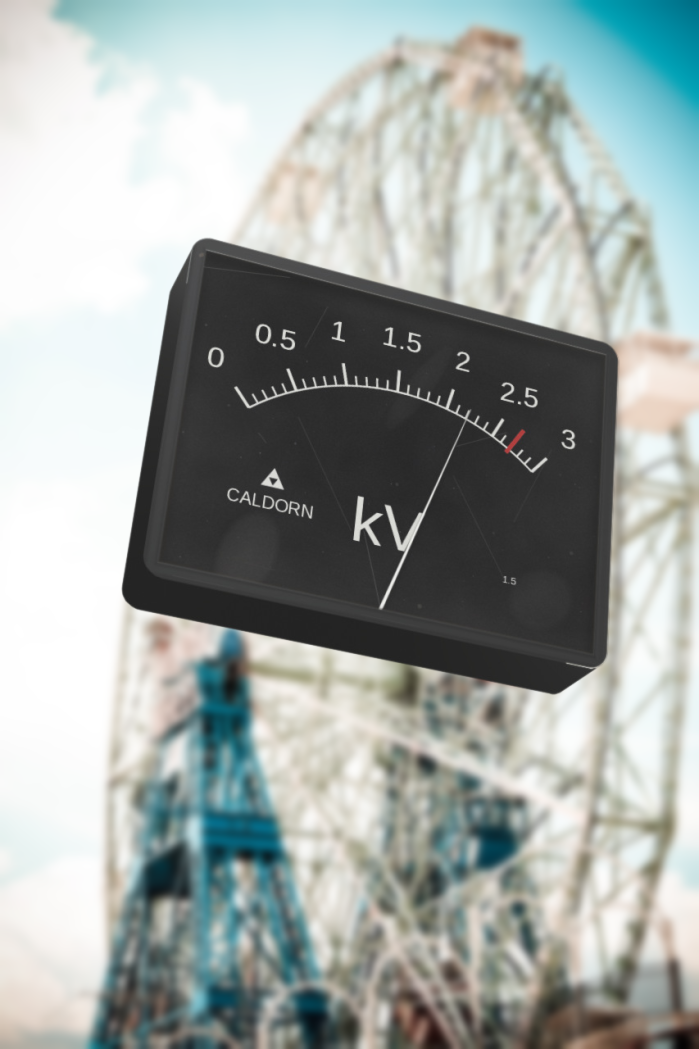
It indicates 2.2 kV
